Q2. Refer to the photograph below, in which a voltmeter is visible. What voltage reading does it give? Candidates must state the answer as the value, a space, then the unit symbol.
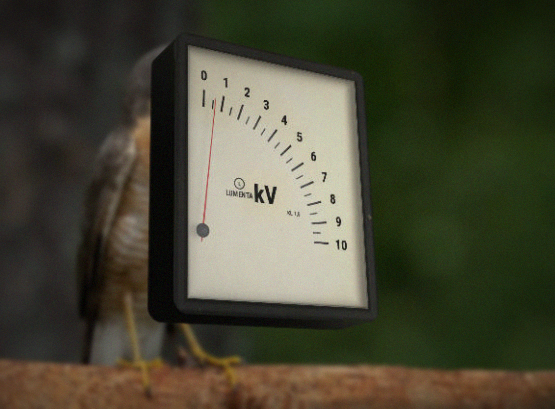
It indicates 0.5 kV
